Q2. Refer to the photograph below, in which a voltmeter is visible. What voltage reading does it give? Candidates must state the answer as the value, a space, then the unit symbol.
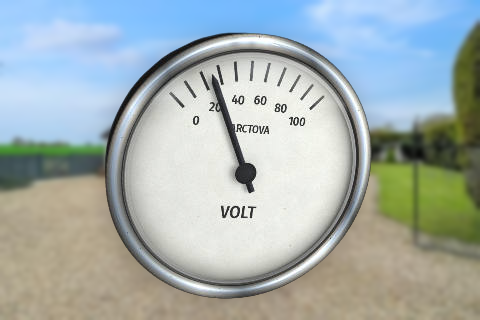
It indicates 25 V
